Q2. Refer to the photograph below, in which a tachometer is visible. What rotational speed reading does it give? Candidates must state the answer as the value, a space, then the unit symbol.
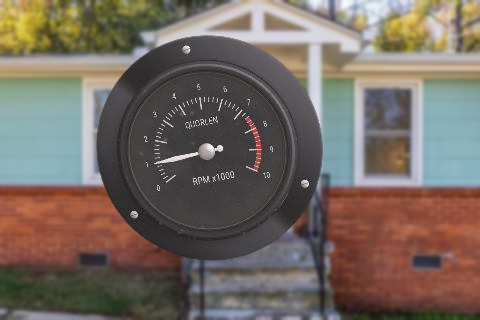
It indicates 1000 rpm
